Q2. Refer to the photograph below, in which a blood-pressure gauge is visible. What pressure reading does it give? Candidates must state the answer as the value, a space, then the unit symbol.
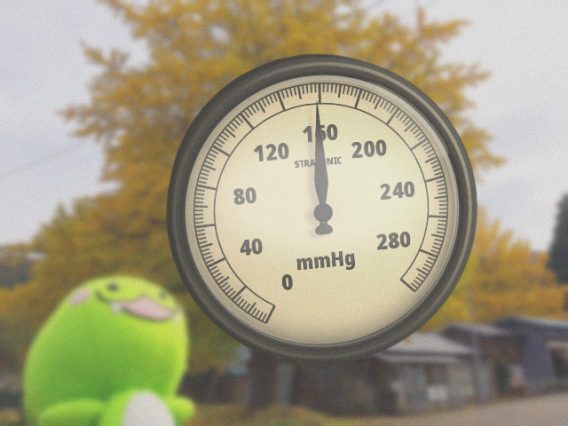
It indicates 158 mmHg
